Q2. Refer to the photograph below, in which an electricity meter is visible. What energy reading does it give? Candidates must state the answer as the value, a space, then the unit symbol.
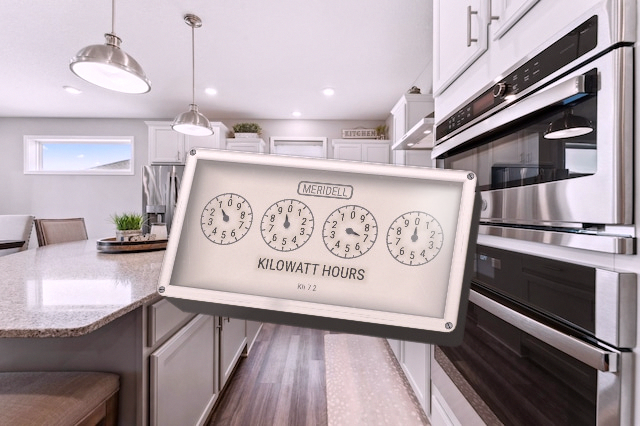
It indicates 970 kWh
